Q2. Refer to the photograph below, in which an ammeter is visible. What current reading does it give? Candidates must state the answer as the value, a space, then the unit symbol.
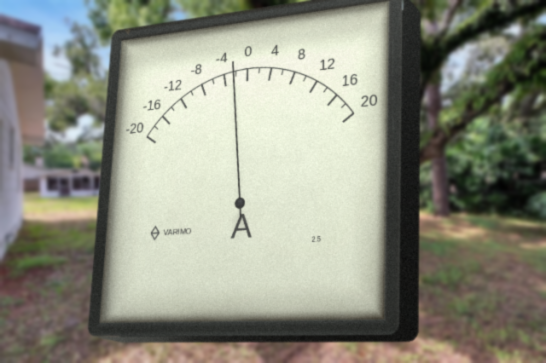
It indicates -2 A
